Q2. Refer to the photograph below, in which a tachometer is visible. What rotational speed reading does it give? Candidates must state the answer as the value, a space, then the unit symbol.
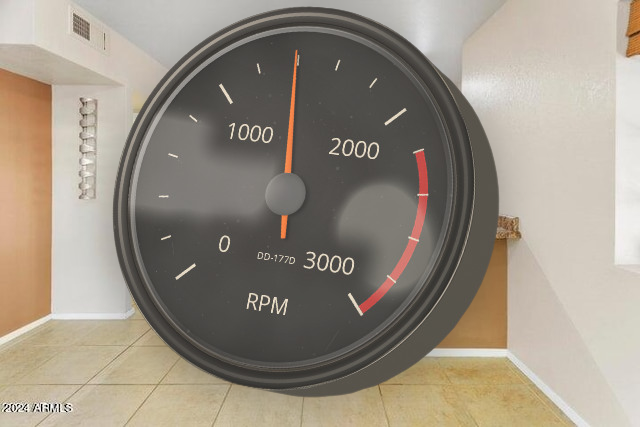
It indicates 1400 rpm
